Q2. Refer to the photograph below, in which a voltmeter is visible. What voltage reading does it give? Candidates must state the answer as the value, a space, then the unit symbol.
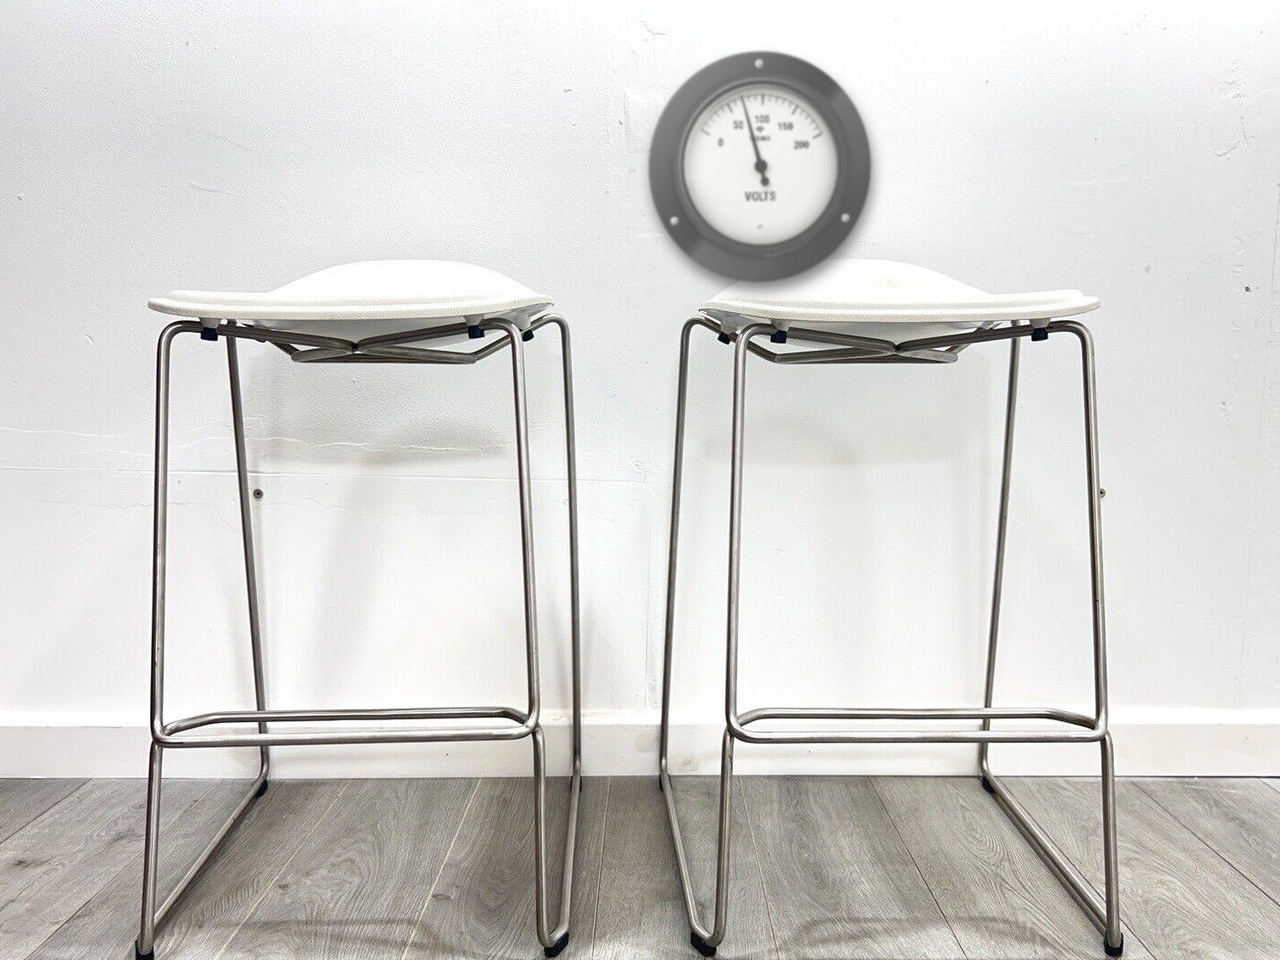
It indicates 70 V
